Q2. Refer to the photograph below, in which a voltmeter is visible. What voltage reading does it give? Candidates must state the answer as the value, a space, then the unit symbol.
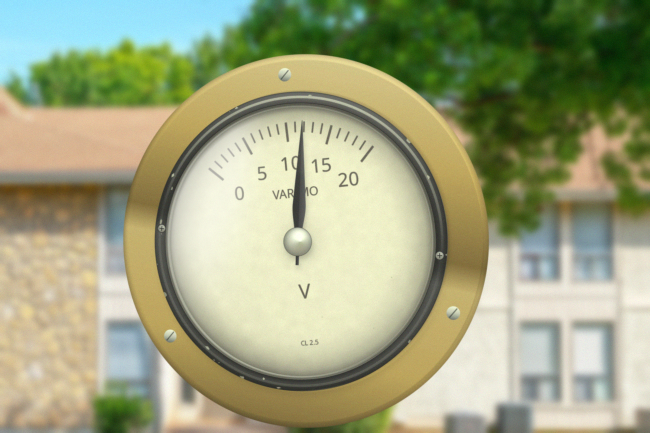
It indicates 12 V
